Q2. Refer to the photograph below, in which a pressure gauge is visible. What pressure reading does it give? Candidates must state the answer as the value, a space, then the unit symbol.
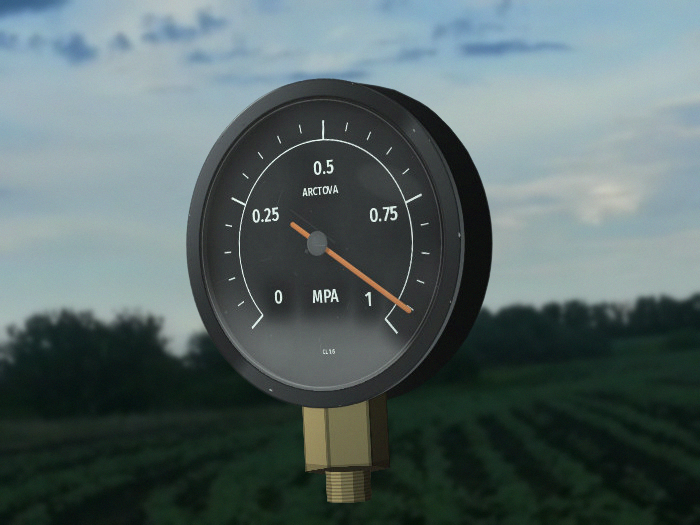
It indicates 0.95 MPa
